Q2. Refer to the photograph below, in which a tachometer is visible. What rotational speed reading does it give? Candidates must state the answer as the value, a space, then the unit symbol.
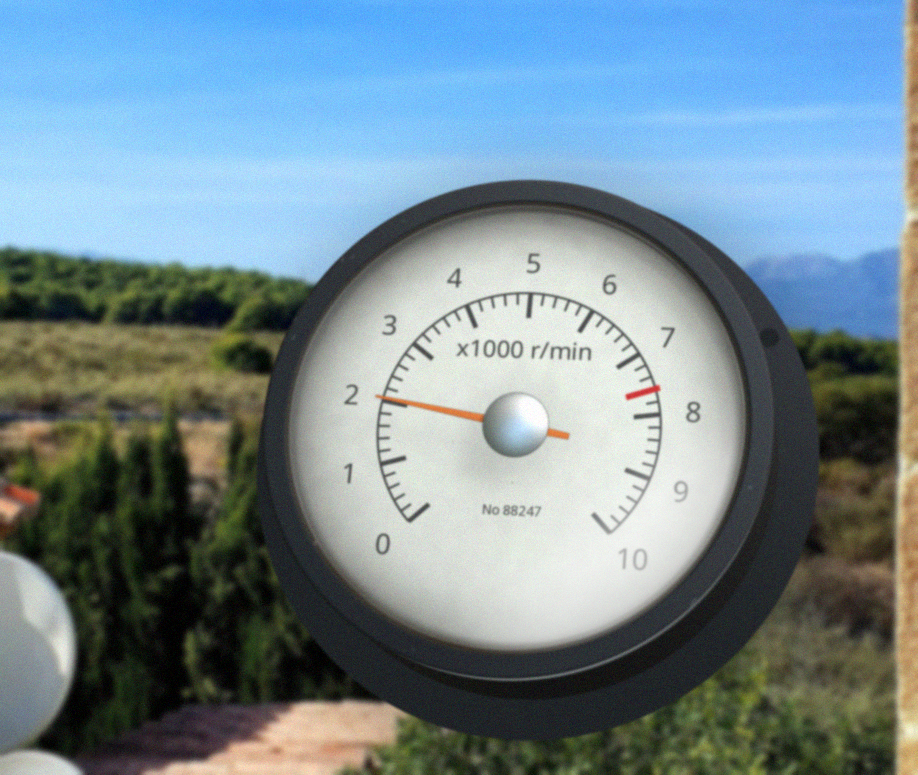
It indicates 2000 rpm
